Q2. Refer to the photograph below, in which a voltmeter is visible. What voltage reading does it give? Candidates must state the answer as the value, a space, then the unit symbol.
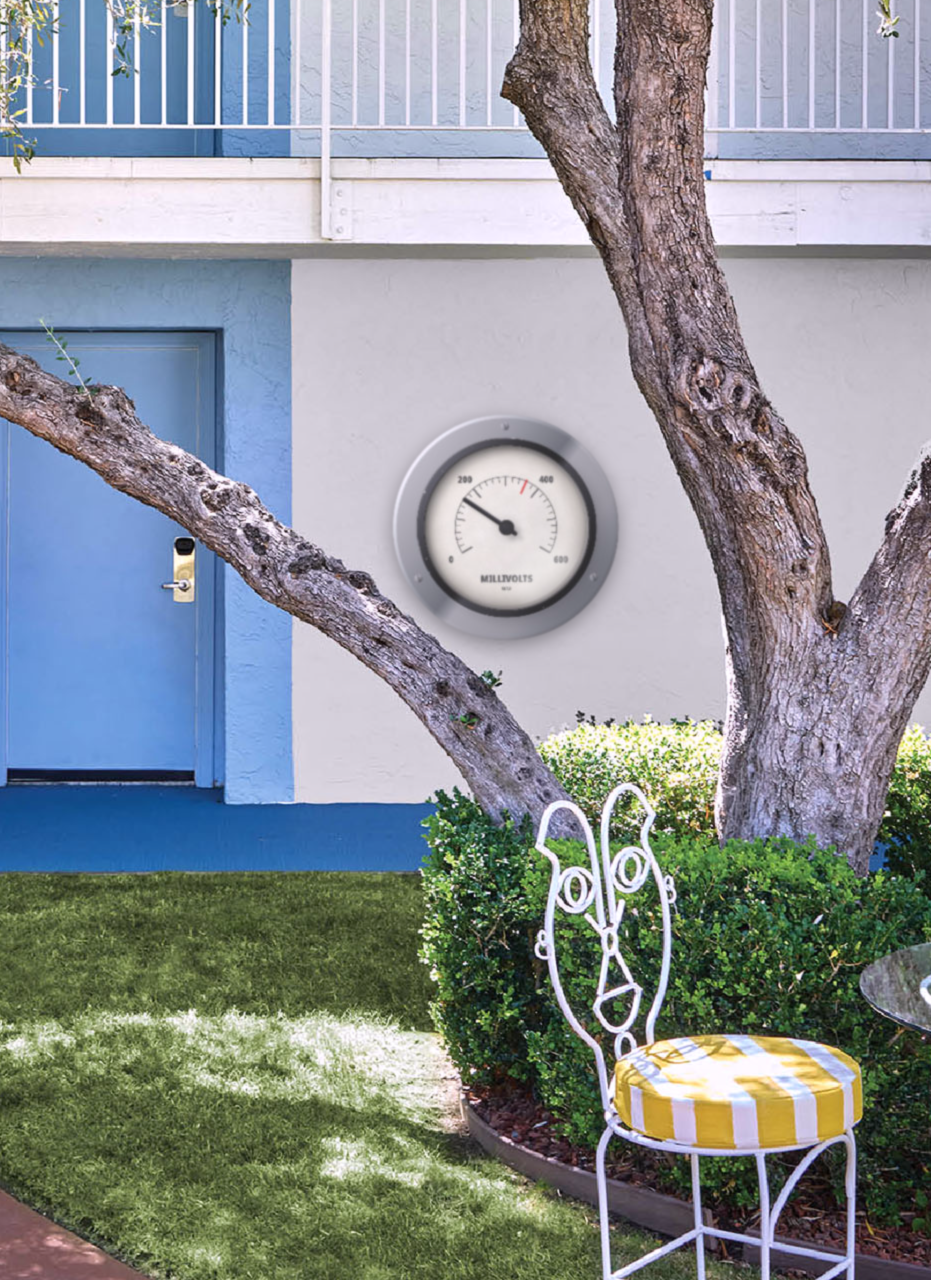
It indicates 160 mV
